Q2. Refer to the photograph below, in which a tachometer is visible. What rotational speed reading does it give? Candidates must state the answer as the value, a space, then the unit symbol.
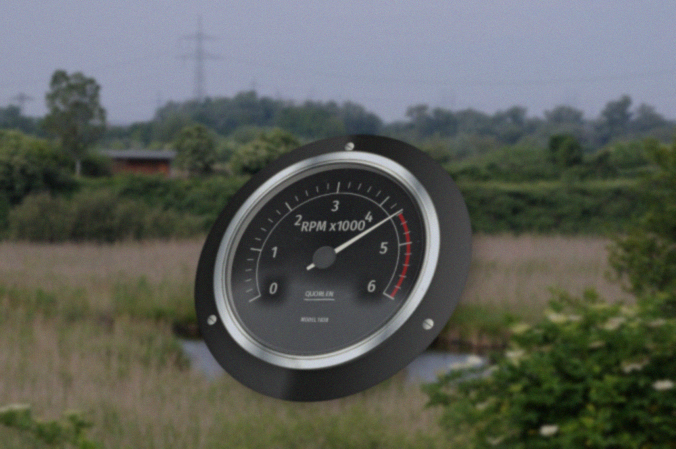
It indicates 4400 rpm
